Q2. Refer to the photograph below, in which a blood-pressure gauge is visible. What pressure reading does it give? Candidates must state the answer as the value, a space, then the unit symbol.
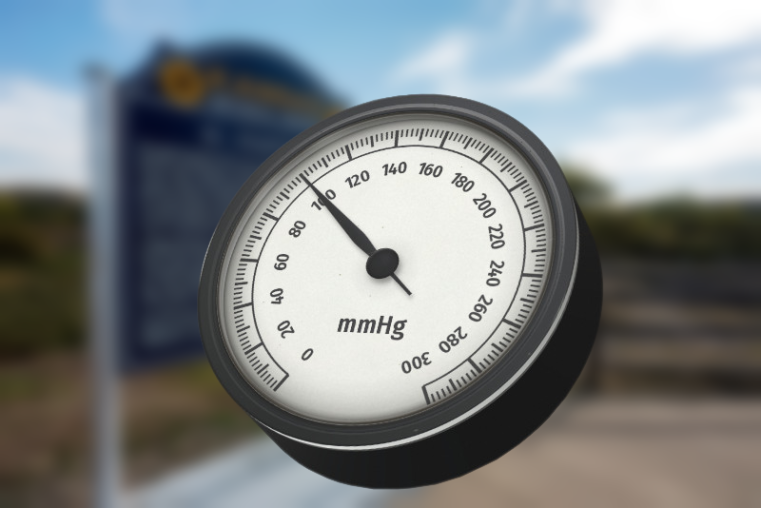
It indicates 100 mmHg
